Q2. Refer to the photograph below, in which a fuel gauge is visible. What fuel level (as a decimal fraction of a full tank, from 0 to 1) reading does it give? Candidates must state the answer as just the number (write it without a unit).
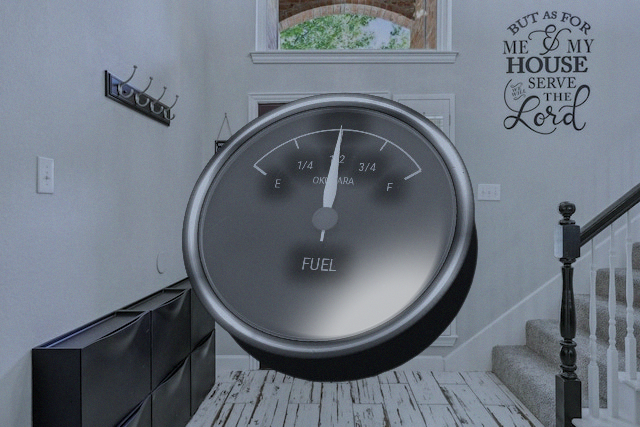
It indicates 0.5
